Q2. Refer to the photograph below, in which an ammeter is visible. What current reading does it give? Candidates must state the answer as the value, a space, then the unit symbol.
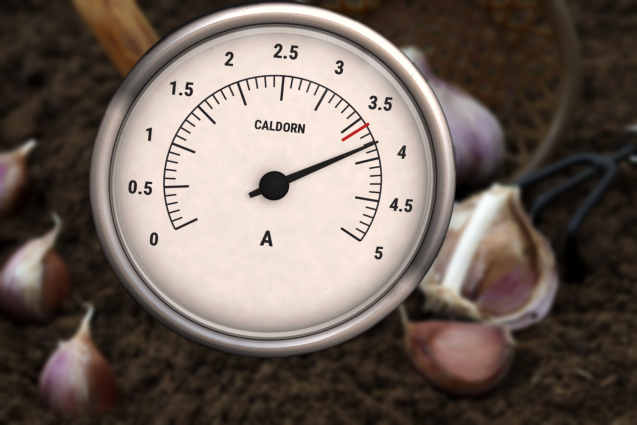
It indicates 3.8 A
